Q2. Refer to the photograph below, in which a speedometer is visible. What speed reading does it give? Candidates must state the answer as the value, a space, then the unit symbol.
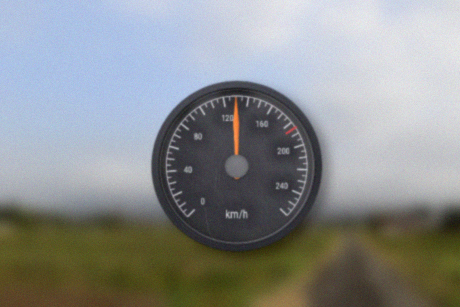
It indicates 130 km/h
